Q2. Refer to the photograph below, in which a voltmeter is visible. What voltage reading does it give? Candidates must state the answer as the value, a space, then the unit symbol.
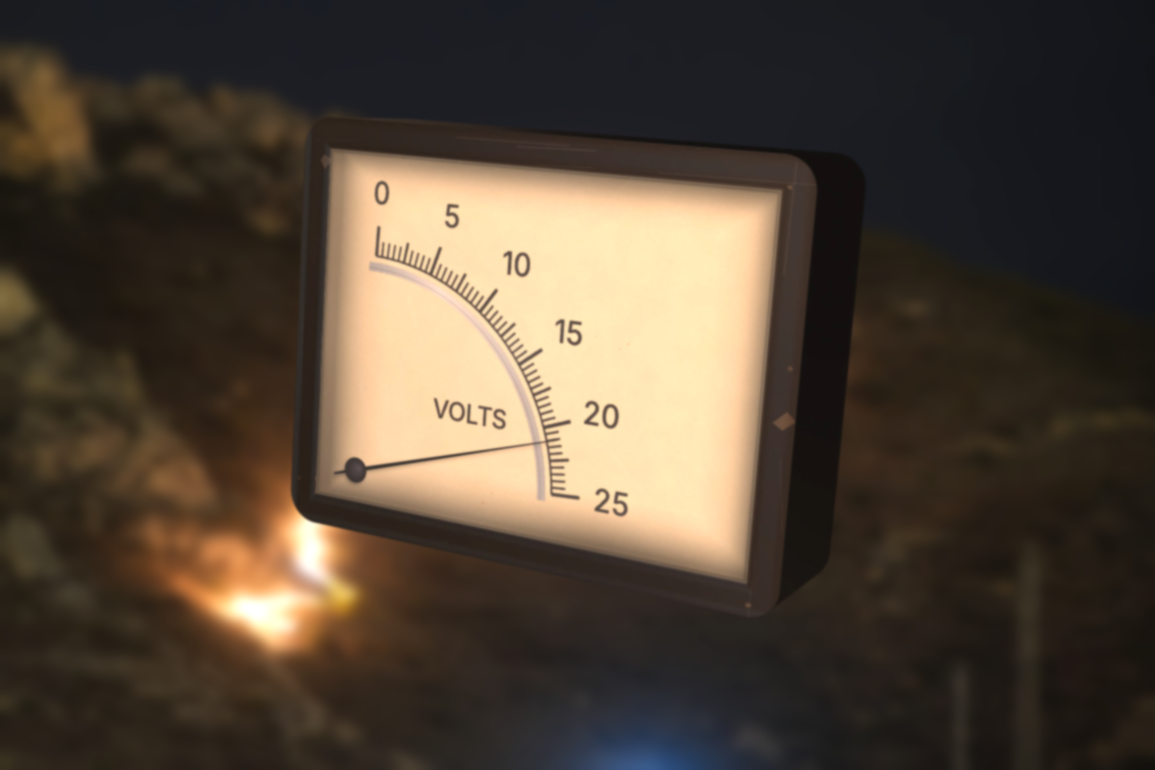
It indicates 21 V
